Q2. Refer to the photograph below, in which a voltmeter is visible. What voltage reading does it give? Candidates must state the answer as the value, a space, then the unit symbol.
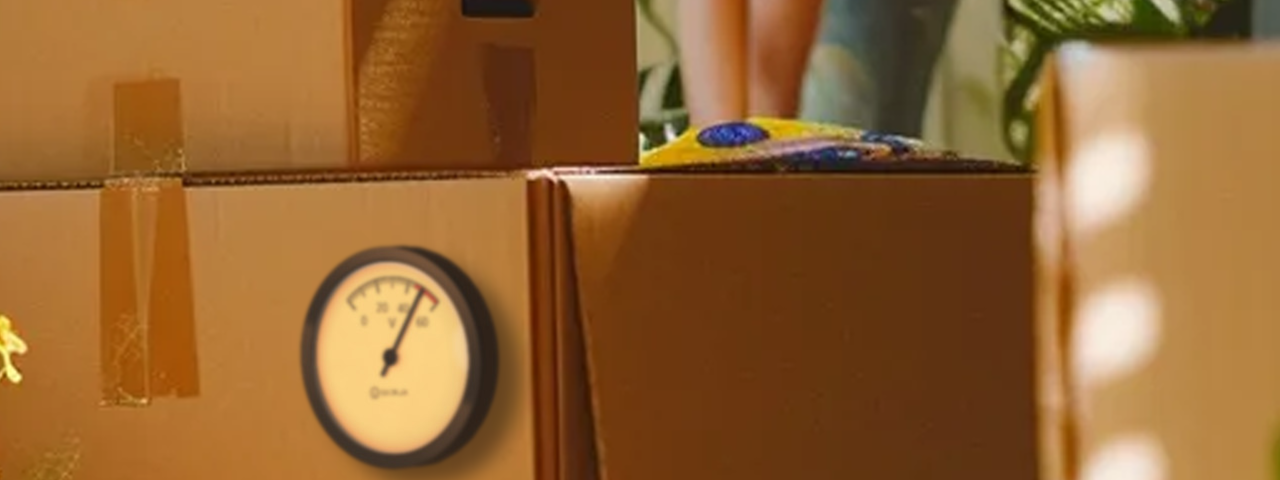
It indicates 50 V
